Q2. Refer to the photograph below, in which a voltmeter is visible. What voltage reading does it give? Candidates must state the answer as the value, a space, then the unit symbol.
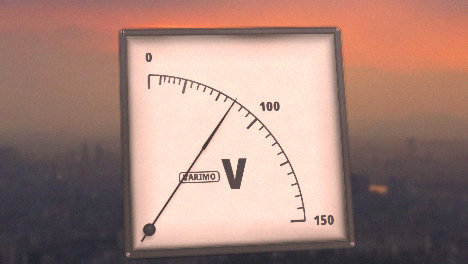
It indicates 85 V
